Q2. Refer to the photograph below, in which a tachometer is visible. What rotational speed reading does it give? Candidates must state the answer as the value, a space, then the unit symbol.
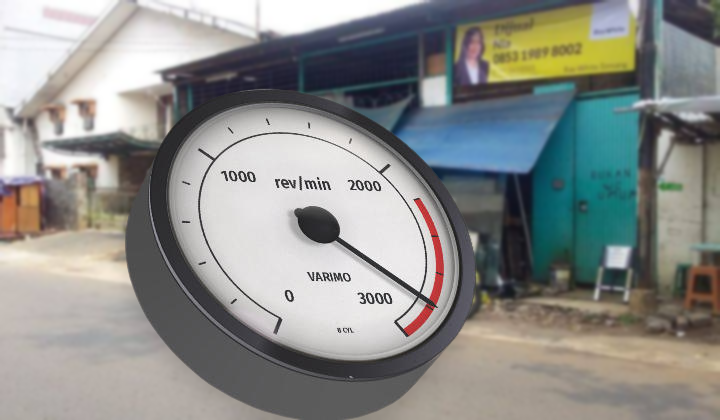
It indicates 2800 rpm
